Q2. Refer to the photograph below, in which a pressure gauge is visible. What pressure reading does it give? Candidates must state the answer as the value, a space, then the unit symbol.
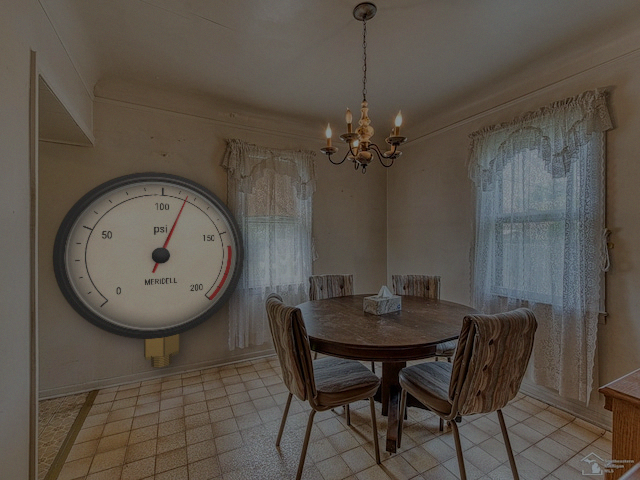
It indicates 115 psi
